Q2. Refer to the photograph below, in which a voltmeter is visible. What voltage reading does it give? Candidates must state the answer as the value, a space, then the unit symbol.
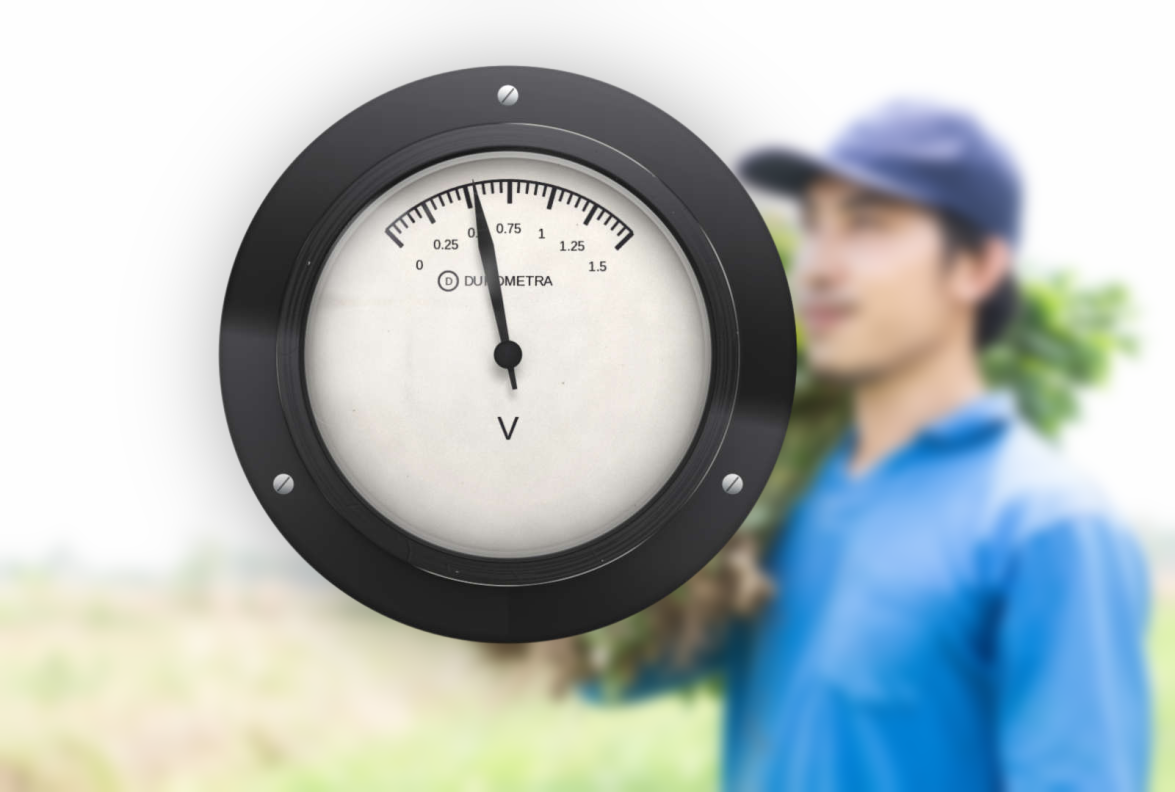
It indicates 0.55 V
